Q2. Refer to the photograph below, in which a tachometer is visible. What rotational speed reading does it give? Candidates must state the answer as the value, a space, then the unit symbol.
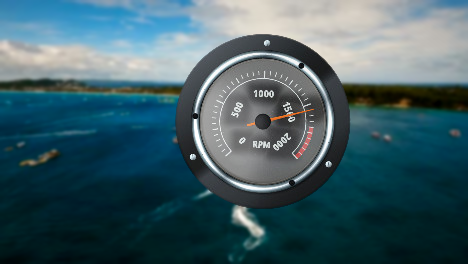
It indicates 1550 rpm
